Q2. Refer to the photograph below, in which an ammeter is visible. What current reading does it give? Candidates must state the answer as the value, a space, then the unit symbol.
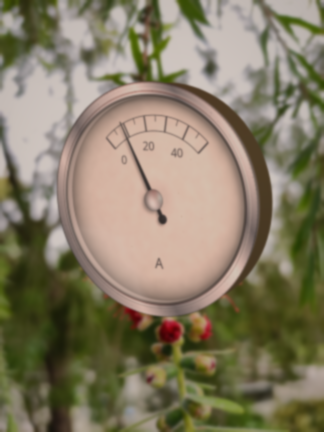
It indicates 10 A
